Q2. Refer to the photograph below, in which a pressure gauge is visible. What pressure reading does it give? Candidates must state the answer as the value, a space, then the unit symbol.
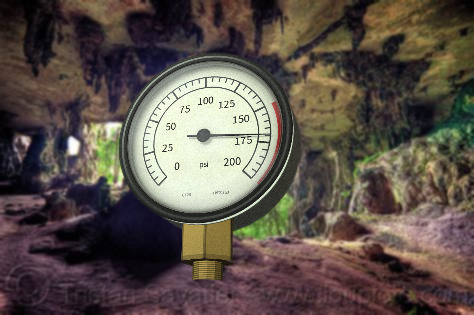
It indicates 170 psi
